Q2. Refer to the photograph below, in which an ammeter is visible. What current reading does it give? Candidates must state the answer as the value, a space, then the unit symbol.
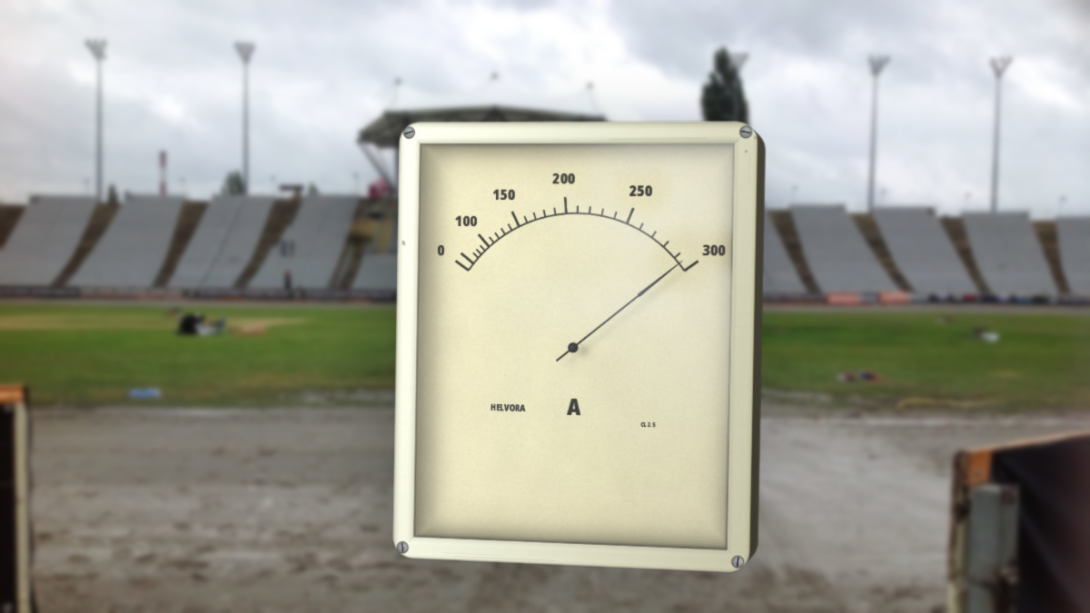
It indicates 295 A
